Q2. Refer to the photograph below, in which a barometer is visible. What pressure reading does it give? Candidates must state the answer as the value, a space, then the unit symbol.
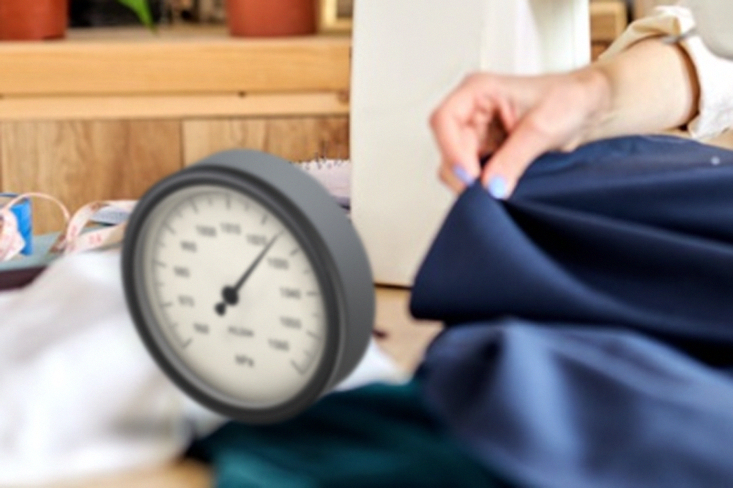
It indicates 1025 hPa
